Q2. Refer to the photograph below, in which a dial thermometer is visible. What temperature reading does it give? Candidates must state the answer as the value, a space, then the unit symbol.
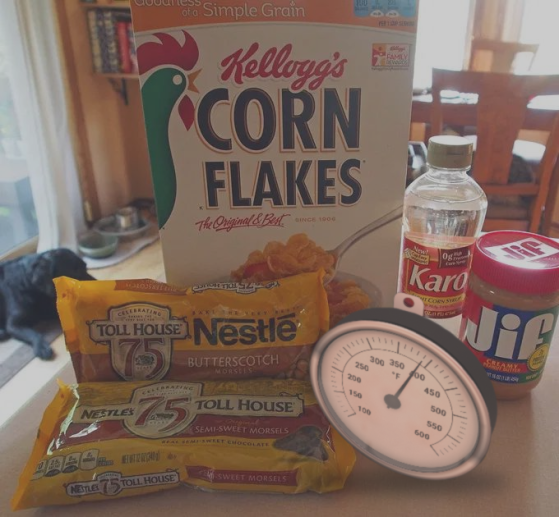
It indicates 390 °F
